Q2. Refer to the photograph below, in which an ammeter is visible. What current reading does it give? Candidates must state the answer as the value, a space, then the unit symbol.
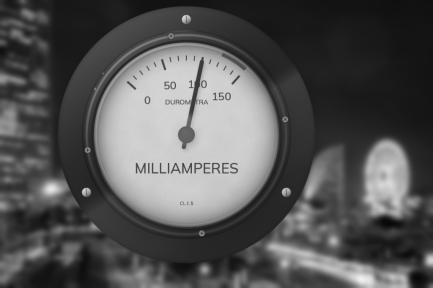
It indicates 100 mA
